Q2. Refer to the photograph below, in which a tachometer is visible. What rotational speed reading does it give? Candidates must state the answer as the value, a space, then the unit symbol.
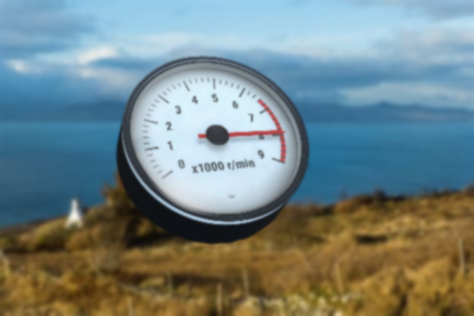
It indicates 8000 rpm
